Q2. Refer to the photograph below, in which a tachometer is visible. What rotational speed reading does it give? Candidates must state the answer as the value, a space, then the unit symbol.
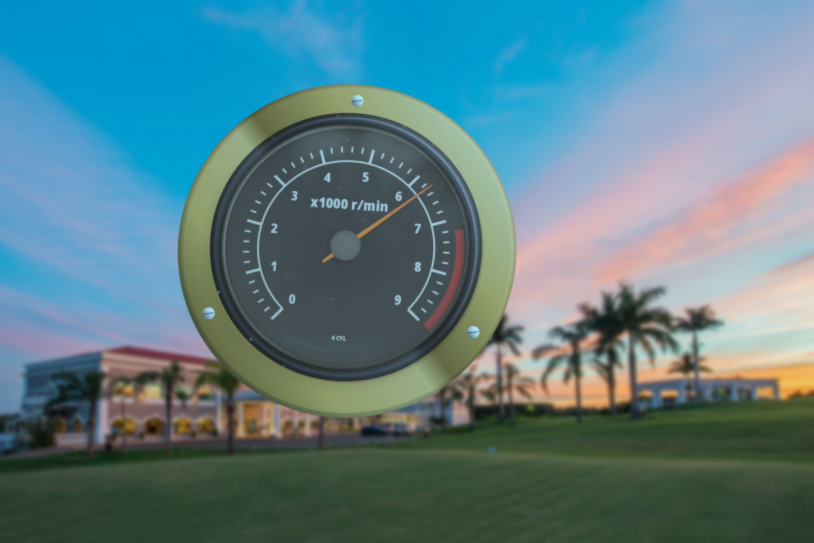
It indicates 6300 rpm
